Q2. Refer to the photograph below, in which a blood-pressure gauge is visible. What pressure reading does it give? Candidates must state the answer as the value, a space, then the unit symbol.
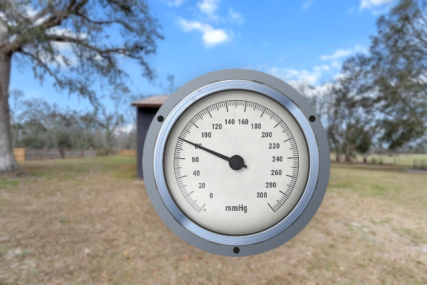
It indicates 80 mmHg
